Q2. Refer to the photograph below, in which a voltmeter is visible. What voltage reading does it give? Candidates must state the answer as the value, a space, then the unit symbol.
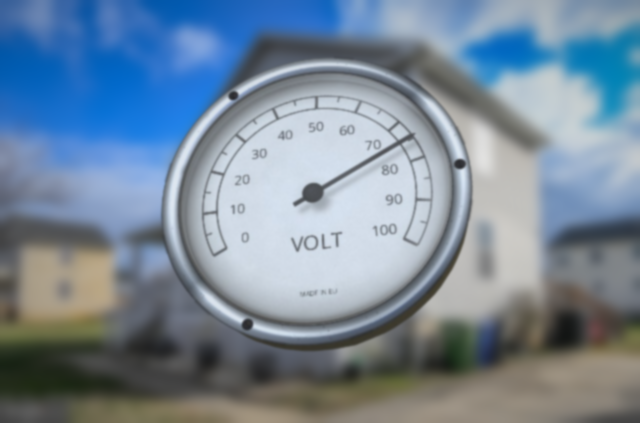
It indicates 75 V
